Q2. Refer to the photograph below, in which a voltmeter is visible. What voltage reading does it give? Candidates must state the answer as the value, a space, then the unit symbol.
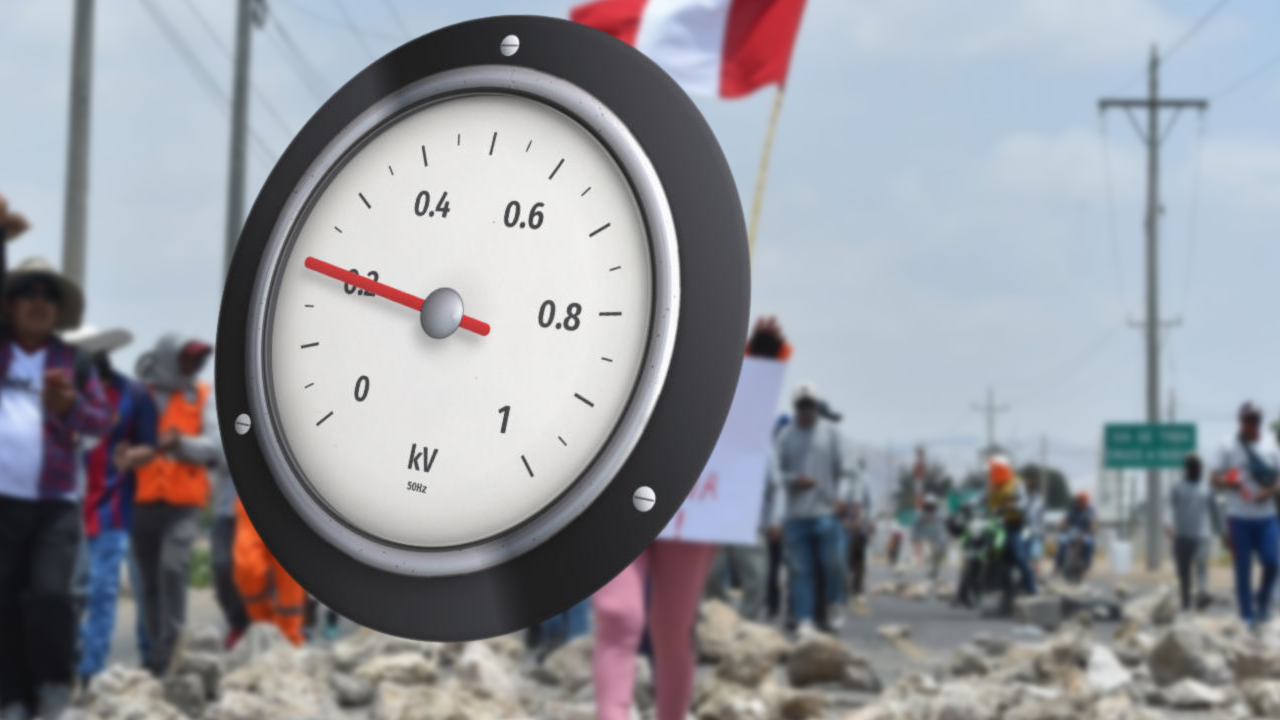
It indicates 0.2 kV
